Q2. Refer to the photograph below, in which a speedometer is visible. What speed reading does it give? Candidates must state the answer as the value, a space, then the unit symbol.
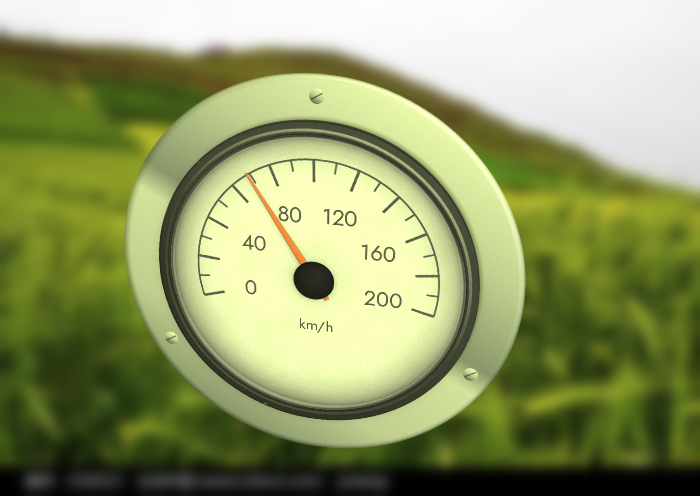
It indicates 70 km/h
